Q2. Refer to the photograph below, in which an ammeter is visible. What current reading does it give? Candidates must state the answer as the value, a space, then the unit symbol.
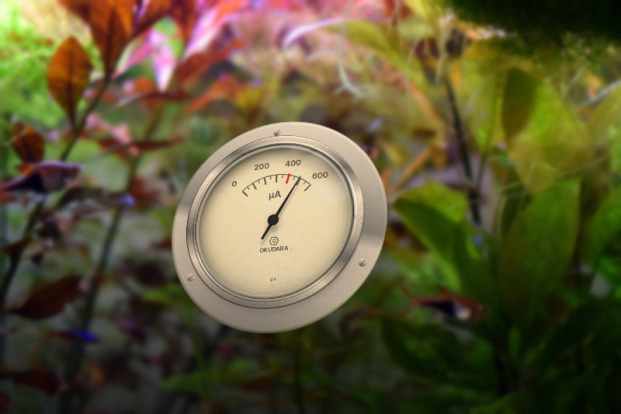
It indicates 500 µA
